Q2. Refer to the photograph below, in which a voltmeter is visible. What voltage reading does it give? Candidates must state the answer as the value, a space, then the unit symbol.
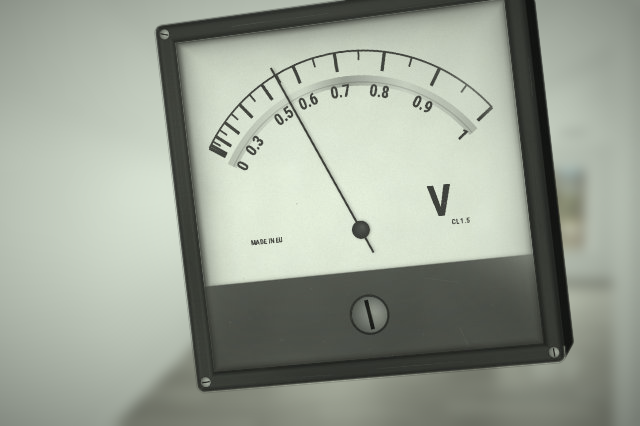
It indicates 0.55 V
